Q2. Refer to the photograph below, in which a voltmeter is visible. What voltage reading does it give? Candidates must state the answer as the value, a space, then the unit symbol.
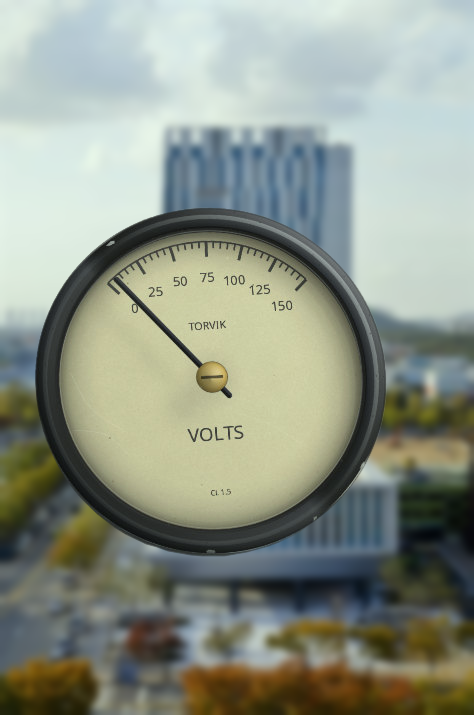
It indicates 5 V
